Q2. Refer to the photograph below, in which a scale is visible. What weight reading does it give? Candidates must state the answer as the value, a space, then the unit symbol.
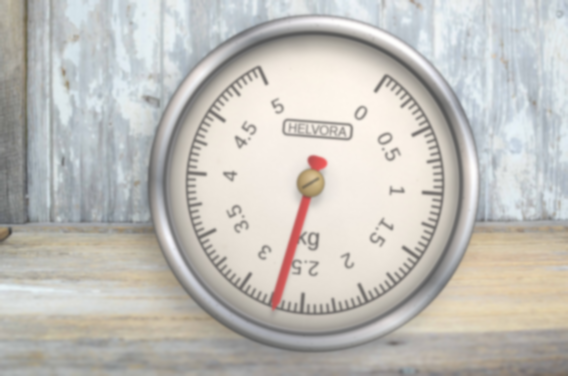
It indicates 2.7 kg
